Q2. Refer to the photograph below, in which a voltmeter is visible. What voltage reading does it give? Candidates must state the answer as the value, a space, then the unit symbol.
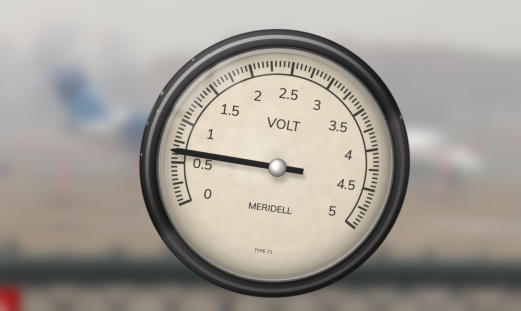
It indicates 0.65 V
